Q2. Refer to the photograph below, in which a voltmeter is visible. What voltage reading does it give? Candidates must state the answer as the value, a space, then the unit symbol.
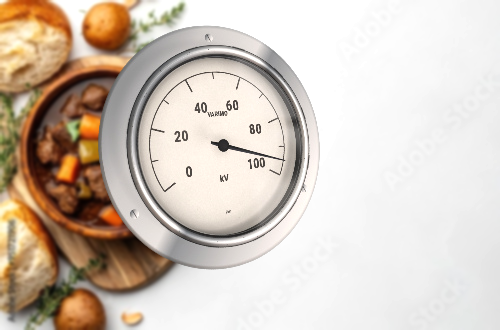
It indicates 95 kV
